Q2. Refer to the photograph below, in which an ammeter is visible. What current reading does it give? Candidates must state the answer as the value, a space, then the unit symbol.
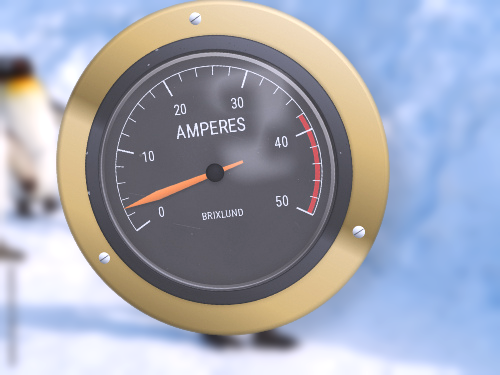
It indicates 3 A
